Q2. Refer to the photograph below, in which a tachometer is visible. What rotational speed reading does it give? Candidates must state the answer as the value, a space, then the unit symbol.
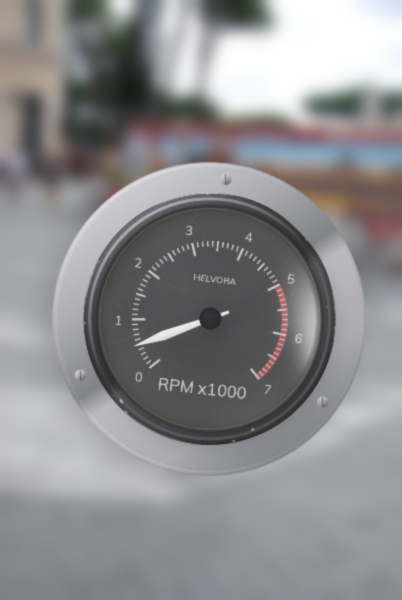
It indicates 500 rpm
